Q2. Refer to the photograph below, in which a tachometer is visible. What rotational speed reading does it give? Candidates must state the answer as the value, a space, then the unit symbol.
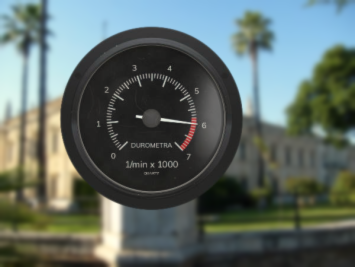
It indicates 6000 rpm
